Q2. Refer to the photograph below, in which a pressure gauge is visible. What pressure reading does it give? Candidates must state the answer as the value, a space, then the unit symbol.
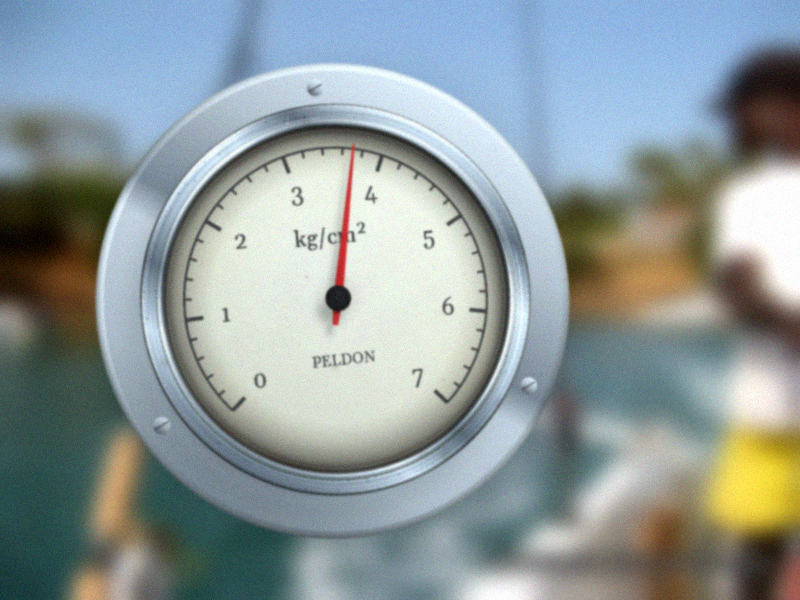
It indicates 3.7 kg/cm²
